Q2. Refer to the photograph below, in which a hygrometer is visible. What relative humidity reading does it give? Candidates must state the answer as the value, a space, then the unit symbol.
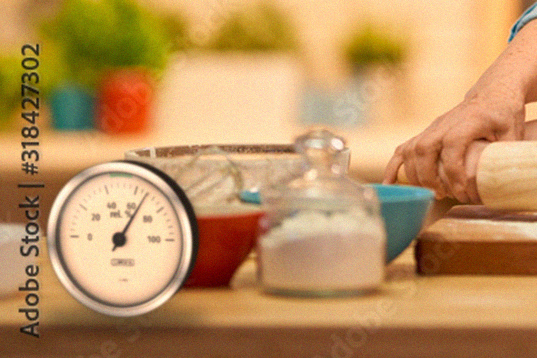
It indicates 68 %
